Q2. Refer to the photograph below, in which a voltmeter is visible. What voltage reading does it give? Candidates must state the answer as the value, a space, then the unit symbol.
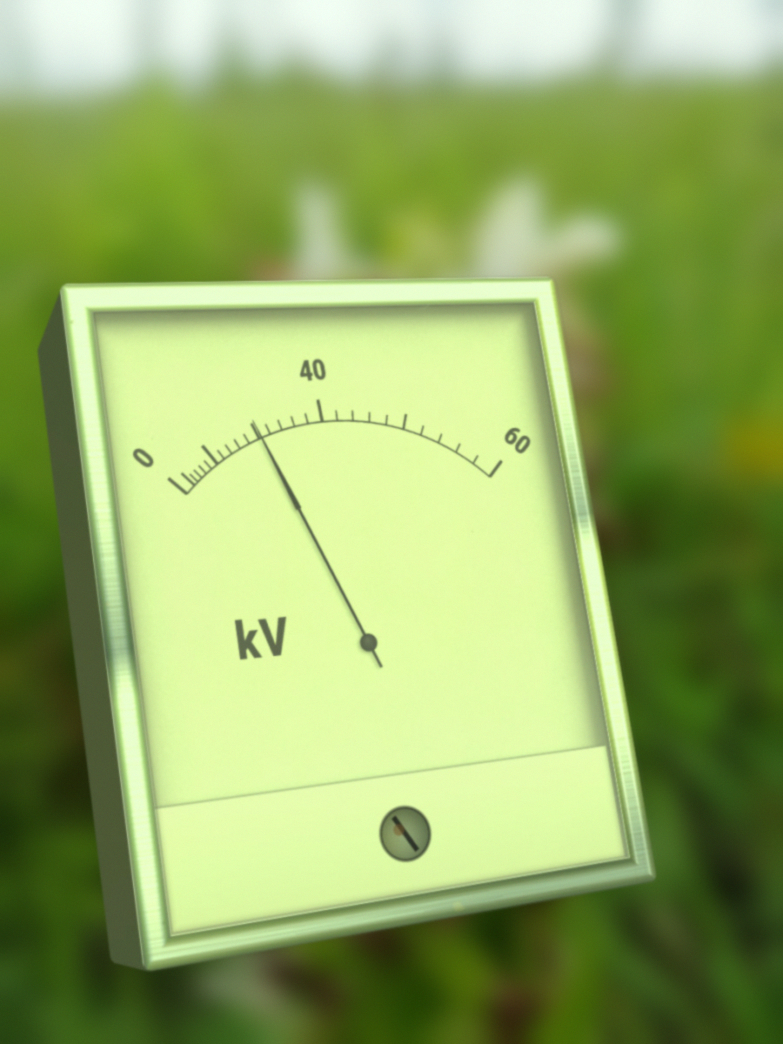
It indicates 30 kV
